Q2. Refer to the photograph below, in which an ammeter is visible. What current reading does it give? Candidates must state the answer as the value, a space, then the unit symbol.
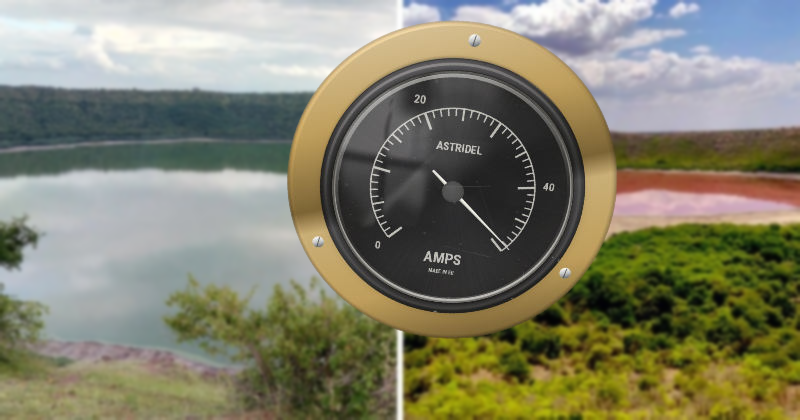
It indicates 49 A
